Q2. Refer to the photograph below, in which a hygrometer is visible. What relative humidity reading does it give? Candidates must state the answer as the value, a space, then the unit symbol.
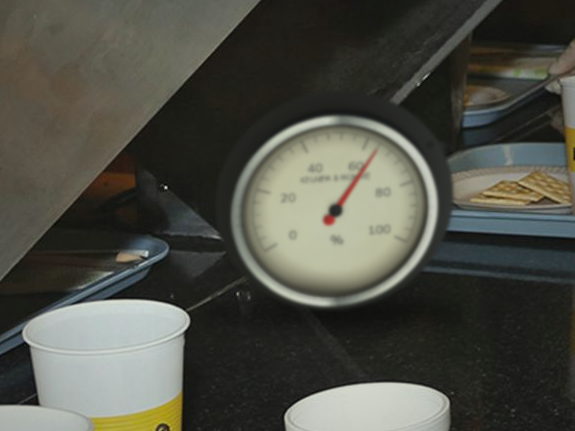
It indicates 64 %
